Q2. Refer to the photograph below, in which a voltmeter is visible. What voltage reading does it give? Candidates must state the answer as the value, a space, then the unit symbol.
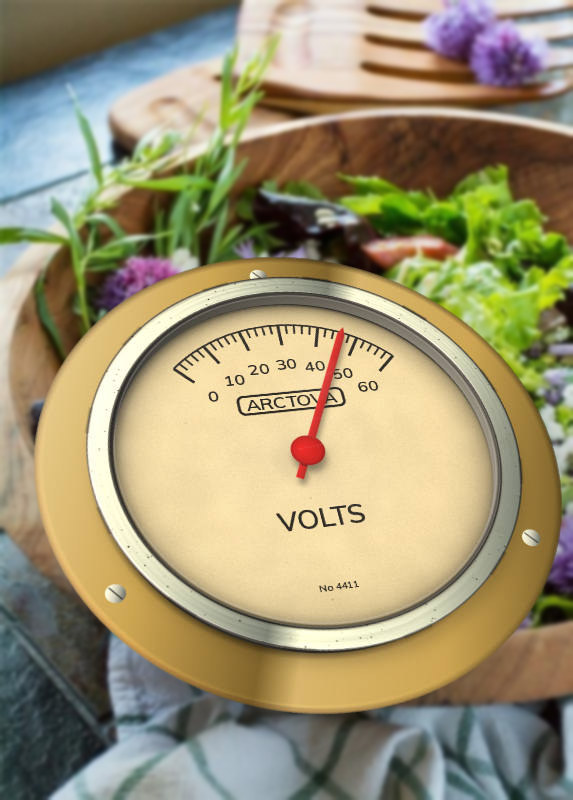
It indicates 46 V
